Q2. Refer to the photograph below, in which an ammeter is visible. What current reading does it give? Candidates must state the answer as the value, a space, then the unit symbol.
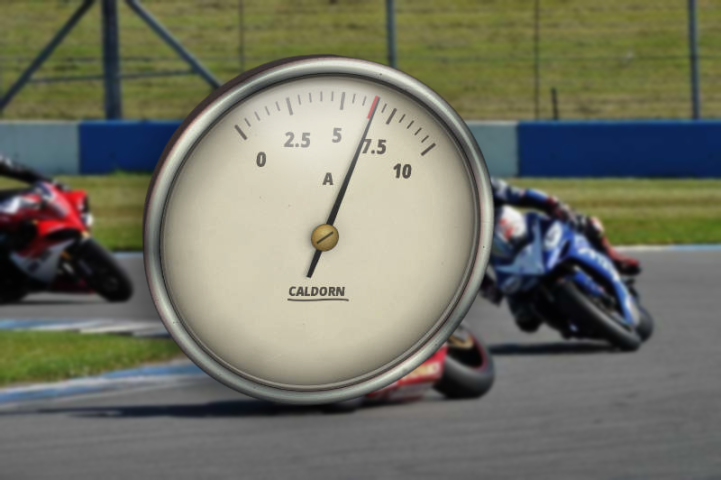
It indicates 6.5 A
